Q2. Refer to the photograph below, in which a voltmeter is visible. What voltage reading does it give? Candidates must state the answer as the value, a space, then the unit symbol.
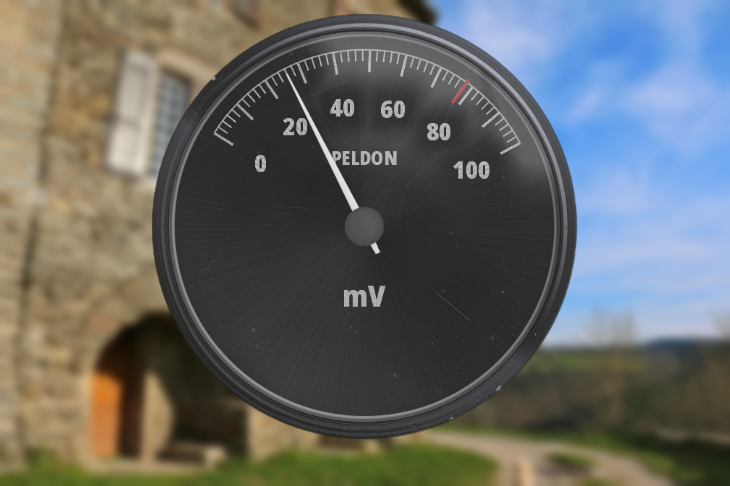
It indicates 26 mV
